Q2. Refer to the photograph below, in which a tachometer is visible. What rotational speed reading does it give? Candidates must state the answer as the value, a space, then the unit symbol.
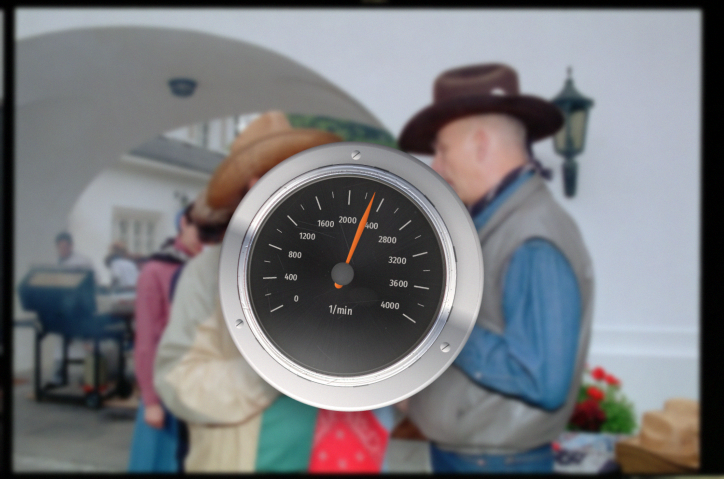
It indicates 2300 rpm
